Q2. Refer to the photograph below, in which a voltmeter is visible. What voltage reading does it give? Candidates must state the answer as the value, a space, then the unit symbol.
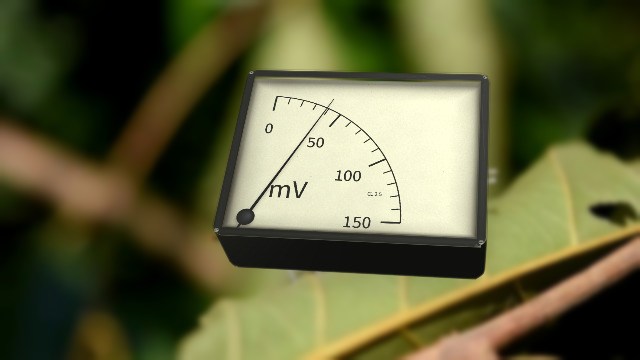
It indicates 40 mV
